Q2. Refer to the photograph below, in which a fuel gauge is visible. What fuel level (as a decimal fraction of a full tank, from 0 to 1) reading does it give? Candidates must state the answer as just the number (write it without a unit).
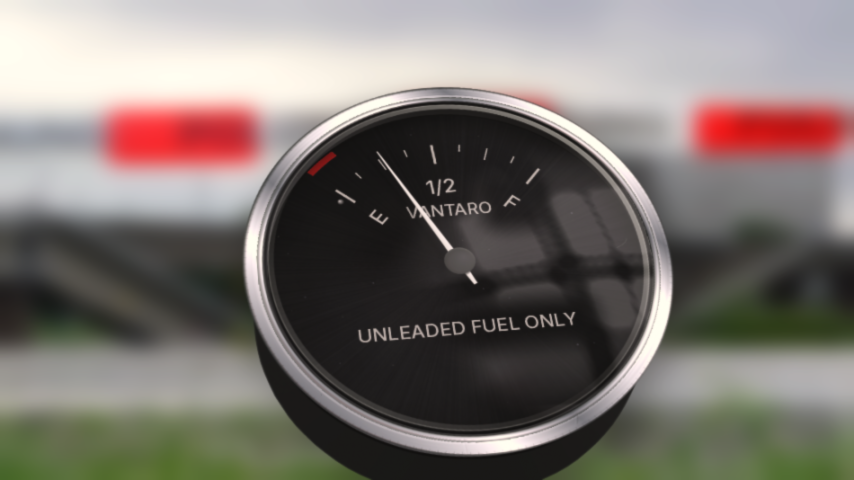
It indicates 0.25
